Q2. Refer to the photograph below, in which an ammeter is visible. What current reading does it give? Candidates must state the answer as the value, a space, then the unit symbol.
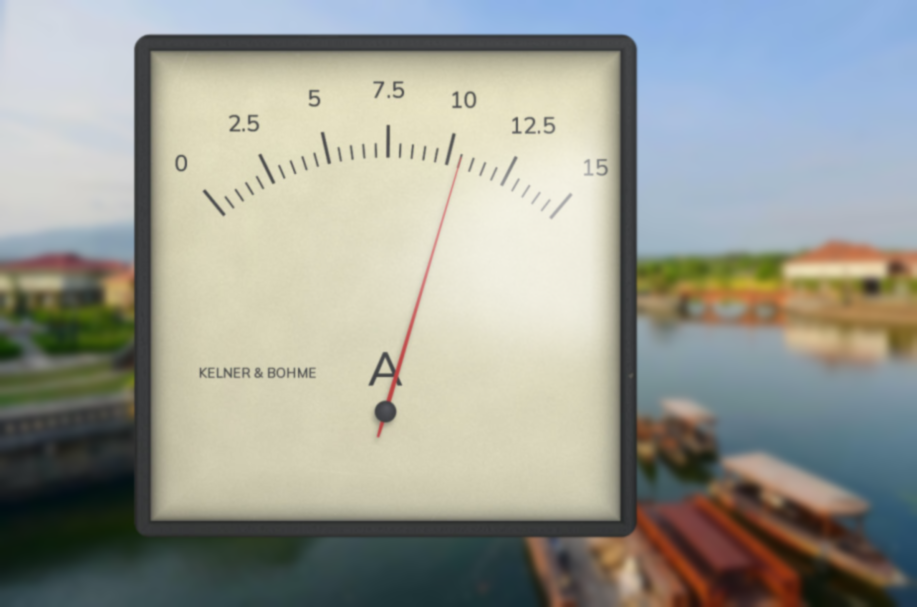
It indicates 10.5 A
